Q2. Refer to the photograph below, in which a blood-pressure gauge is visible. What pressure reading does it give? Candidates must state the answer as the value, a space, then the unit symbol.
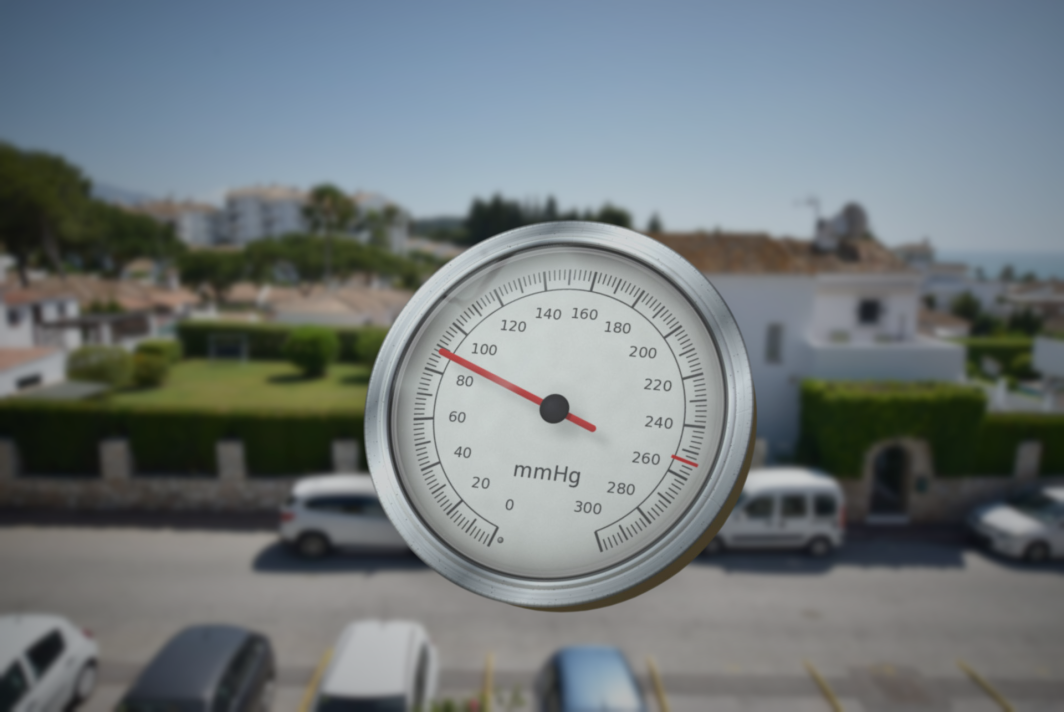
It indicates 88 mmHg
